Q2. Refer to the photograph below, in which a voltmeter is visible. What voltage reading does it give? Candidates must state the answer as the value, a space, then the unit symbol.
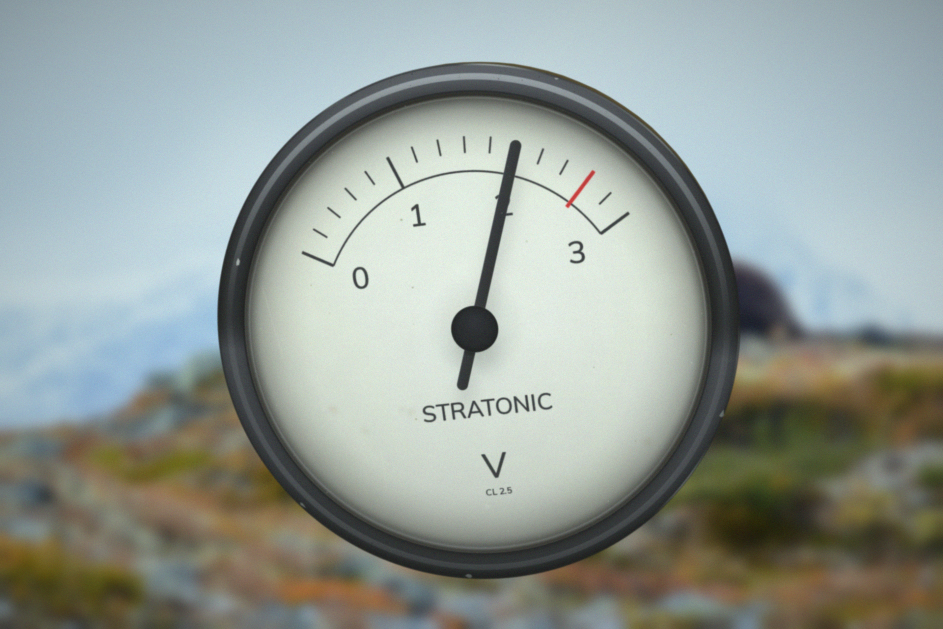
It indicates 2 V
